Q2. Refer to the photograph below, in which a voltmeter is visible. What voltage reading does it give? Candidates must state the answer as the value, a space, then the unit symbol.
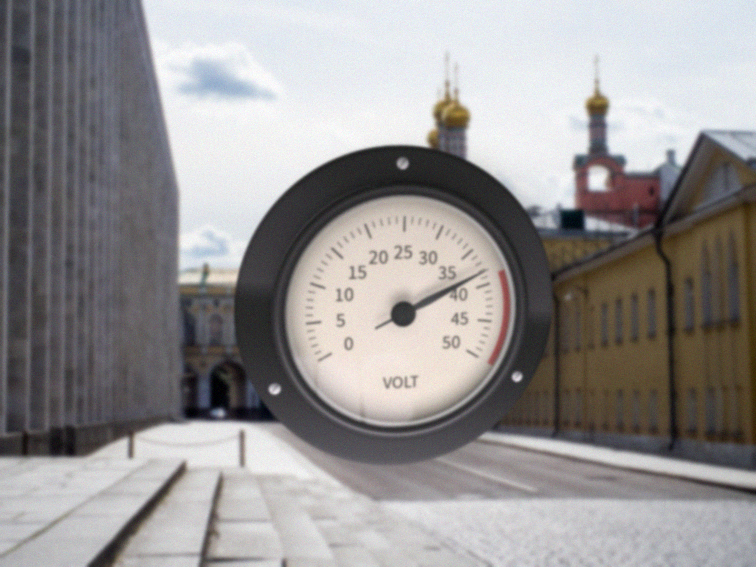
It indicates 38 V
